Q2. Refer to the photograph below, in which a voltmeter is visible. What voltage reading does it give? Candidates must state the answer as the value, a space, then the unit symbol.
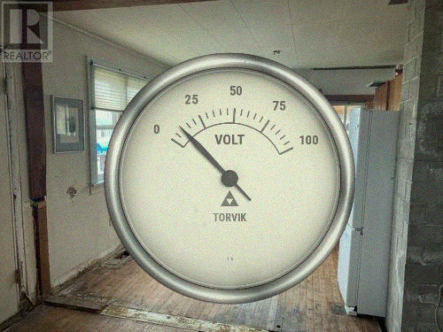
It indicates 10 V
